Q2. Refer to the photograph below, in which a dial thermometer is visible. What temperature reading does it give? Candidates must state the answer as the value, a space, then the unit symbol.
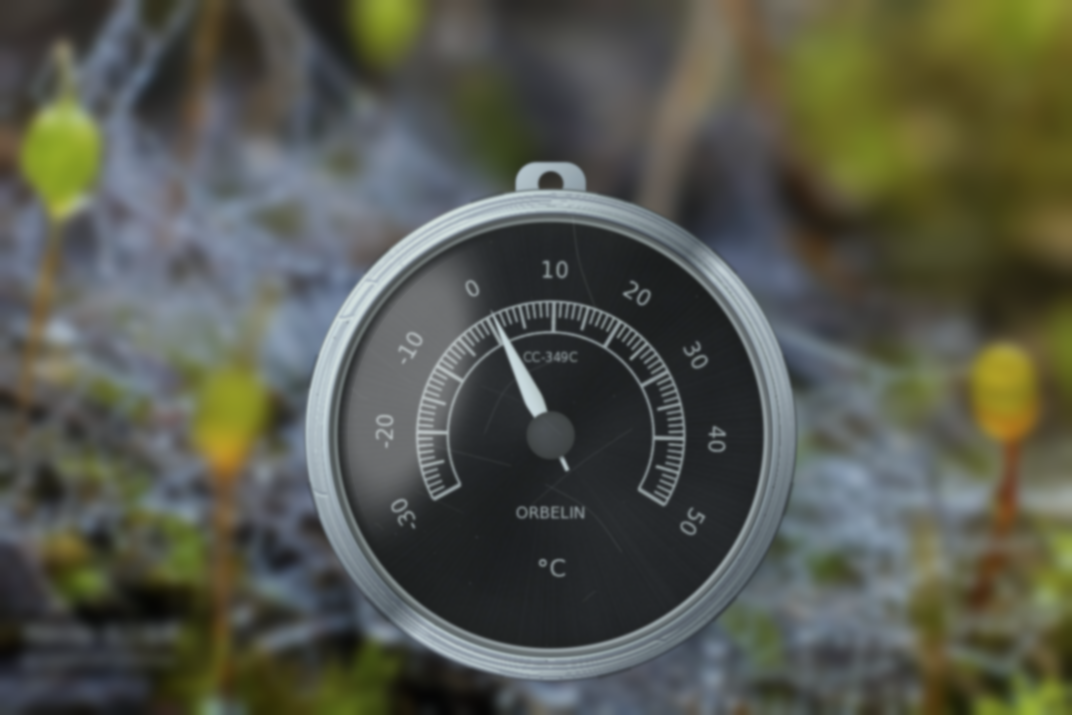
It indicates 1 °C
